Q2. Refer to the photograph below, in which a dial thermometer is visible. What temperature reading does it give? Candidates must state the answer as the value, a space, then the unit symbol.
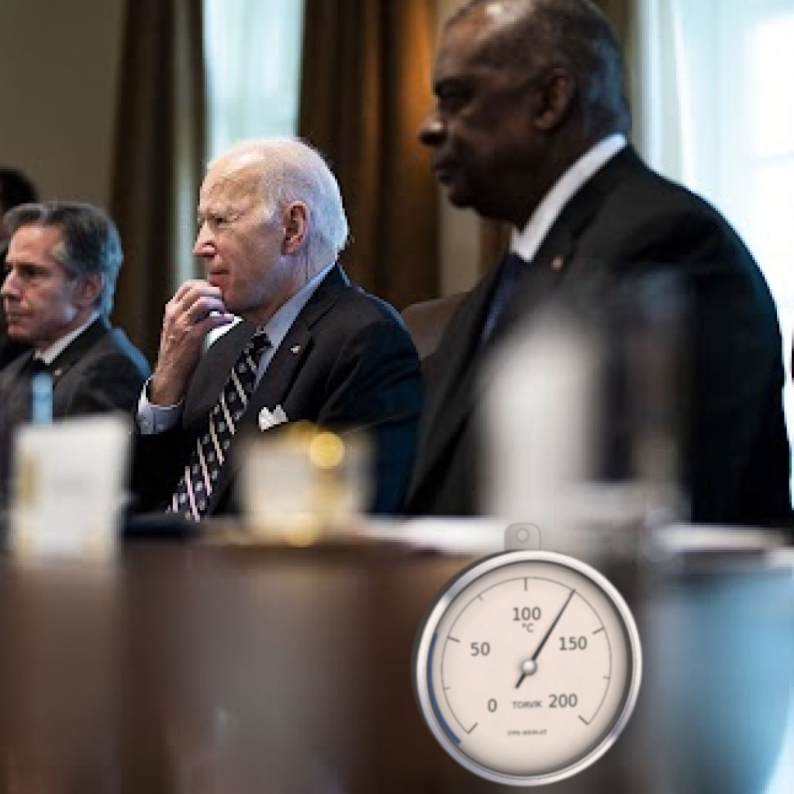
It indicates 125 °C
